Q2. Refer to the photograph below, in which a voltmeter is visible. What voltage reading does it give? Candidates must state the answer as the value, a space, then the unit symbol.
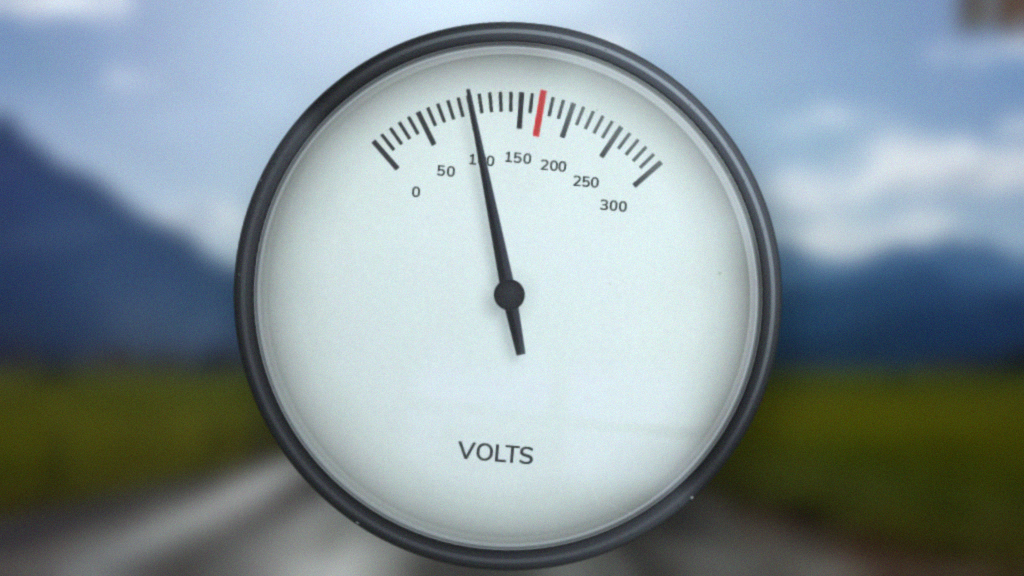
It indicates 100 V
